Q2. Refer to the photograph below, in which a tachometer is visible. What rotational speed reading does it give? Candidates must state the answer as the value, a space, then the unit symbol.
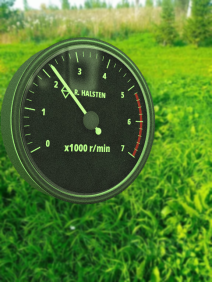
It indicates 2200 rpm
